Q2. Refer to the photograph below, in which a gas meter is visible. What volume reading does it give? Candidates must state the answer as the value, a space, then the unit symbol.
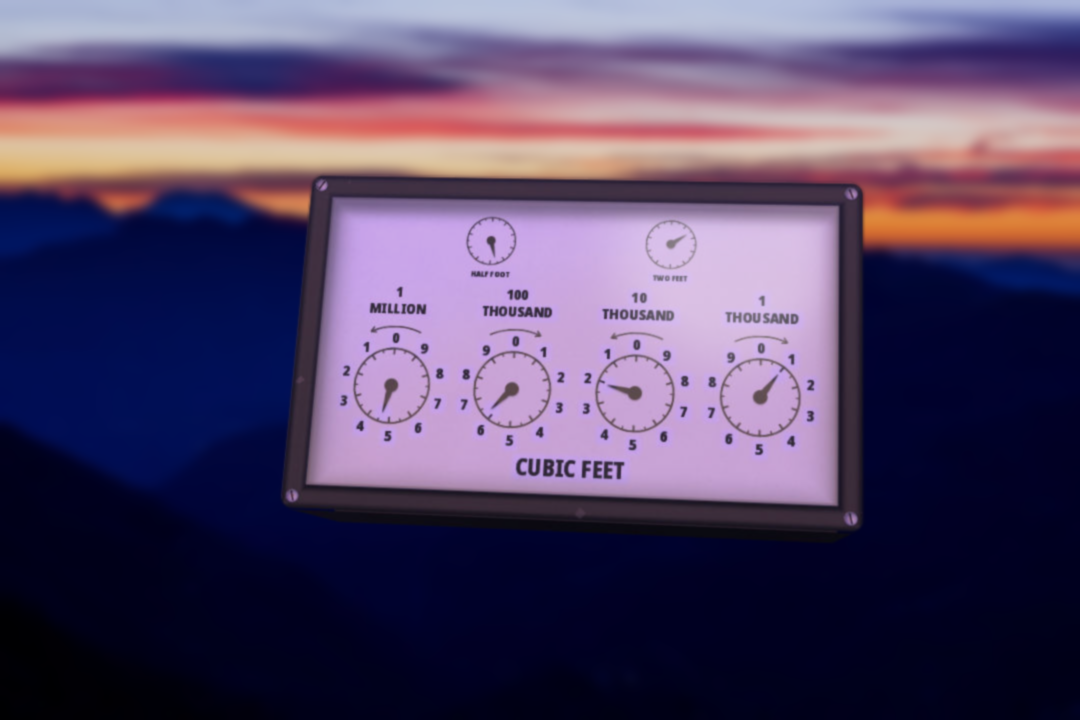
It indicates 462100 ft³
